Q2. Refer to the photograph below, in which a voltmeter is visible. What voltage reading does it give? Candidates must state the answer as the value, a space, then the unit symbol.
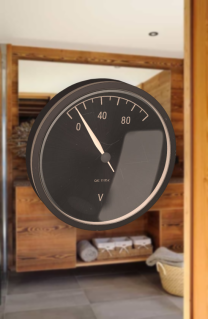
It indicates 10 V
